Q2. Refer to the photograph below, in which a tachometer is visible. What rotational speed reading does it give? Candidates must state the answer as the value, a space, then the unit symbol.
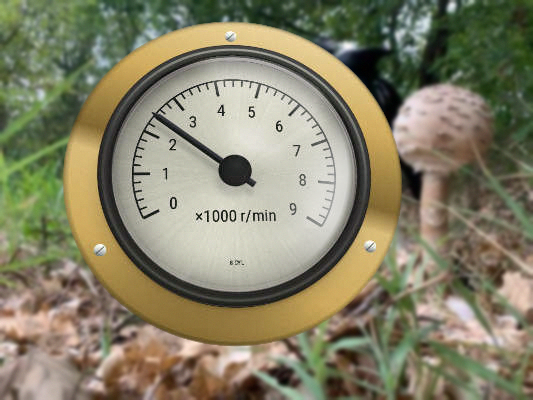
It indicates 2400 rpm
